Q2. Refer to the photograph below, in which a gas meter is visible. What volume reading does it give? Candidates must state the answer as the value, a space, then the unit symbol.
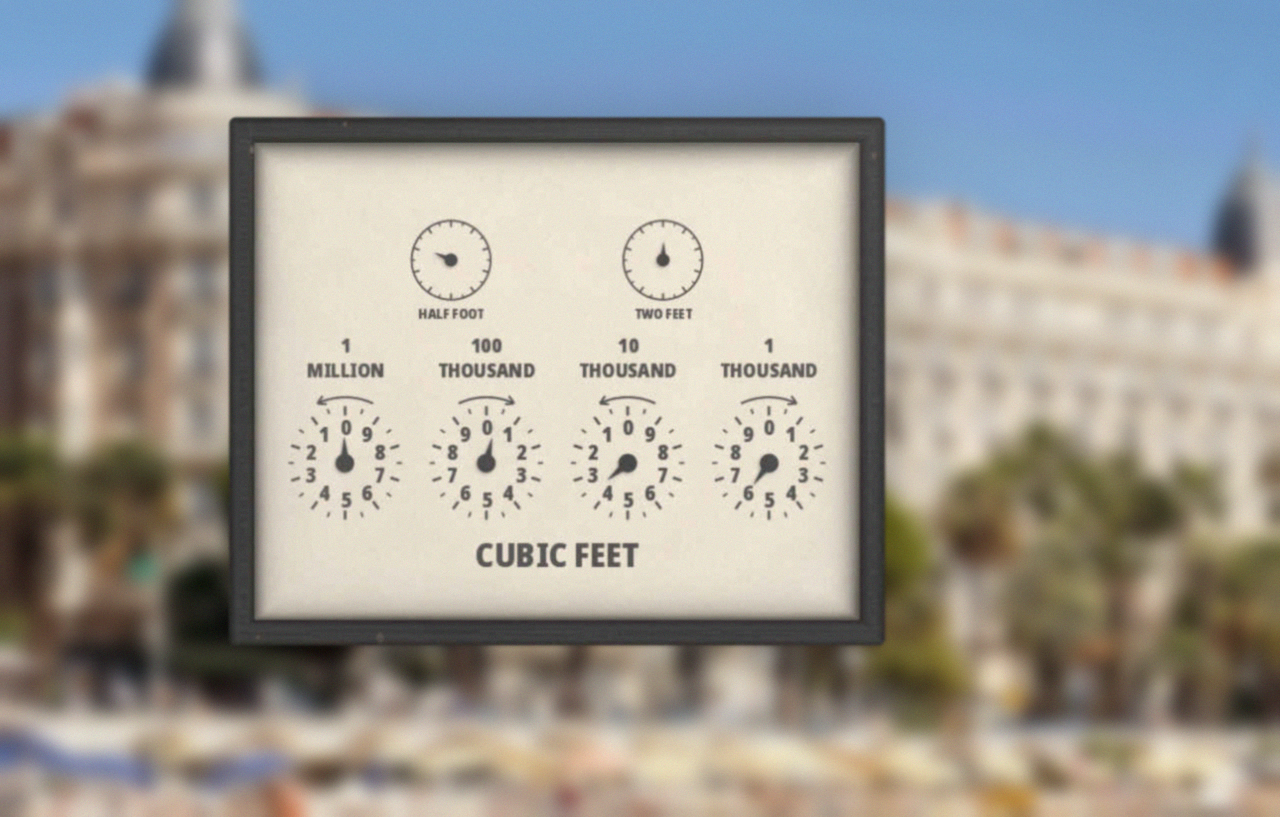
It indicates 3600 ft³
